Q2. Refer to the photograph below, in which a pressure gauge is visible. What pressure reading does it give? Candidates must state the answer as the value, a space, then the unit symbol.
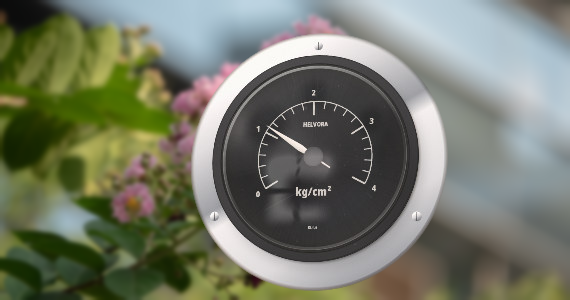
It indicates 1.1 kg/cm²
